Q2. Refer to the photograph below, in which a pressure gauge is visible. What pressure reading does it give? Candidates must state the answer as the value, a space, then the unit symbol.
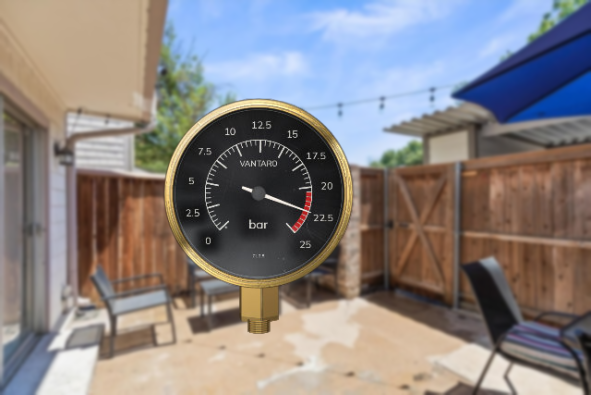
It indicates 22.5 bar
